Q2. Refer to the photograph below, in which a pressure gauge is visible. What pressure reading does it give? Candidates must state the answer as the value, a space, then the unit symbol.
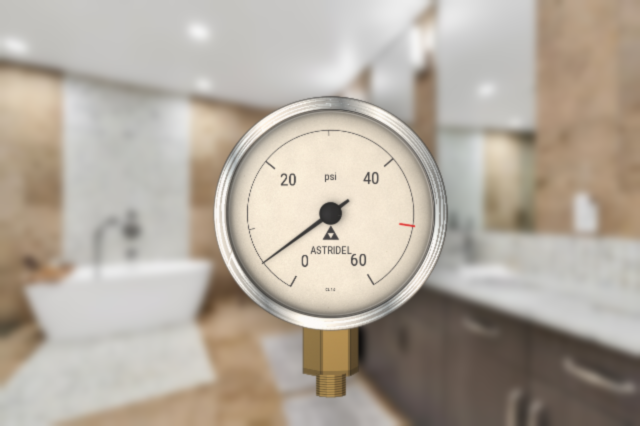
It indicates 5 psi
